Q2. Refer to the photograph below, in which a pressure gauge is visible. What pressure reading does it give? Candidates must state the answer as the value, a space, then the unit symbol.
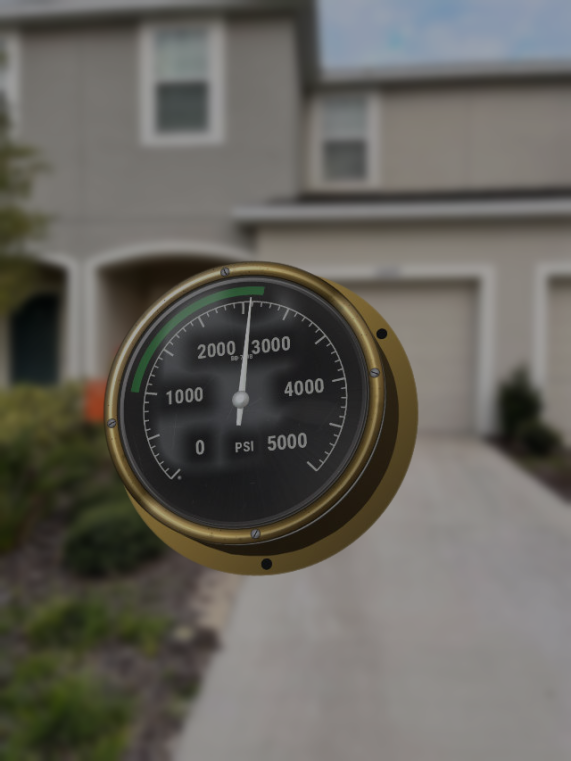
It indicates 2600 psi
